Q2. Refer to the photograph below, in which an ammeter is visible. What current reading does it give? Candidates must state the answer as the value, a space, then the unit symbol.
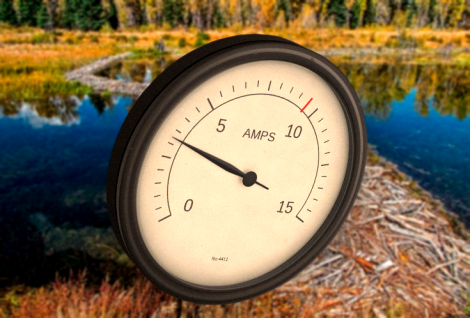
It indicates 3.25 A
